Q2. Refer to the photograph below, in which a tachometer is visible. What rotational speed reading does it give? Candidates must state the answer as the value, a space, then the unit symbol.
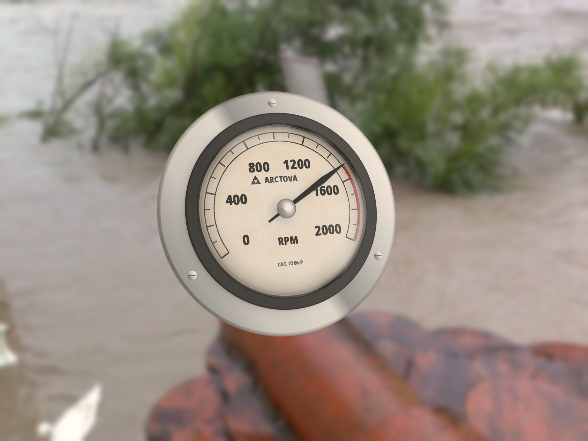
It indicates 1500 rpm
